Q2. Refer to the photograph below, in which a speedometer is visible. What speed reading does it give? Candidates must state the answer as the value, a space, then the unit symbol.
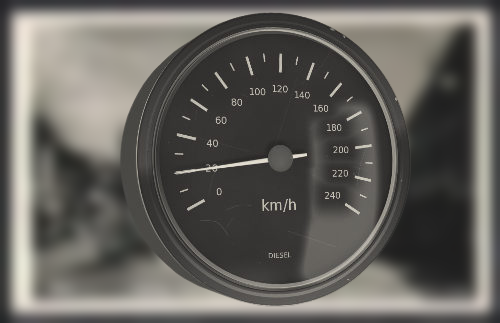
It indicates 20 km/h
